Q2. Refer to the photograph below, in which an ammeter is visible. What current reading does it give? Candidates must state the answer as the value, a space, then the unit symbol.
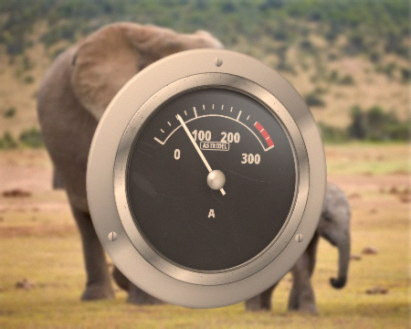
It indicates 60 A
